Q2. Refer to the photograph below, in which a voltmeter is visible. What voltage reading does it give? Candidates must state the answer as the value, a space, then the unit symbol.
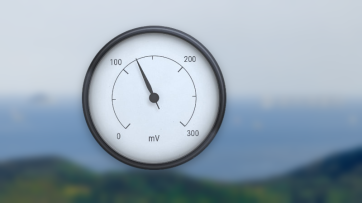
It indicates 125 mV
